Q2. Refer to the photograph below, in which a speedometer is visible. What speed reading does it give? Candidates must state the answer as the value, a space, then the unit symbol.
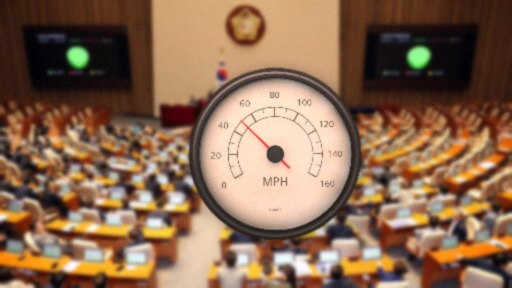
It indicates 50 mph
